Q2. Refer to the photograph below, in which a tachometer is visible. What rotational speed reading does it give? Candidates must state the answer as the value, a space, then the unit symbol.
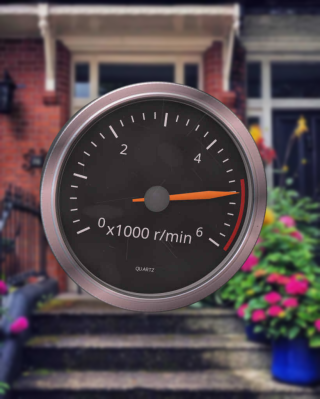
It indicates 5000 rpm
